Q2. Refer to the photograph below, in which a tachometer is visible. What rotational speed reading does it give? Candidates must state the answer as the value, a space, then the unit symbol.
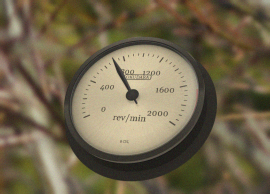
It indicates 700 rpm
